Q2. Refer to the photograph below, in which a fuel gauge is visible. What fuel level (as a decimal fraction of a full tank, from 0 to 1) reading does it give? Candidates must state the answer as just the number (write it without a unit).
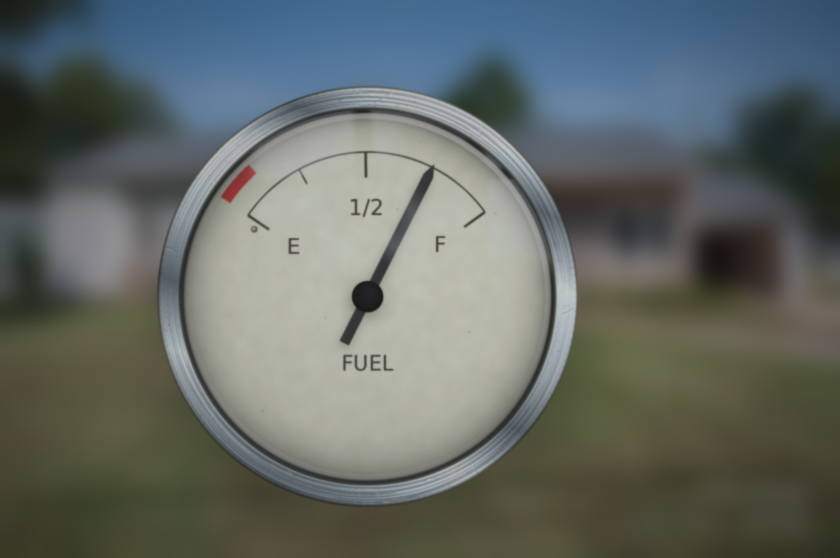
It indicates 0.75
